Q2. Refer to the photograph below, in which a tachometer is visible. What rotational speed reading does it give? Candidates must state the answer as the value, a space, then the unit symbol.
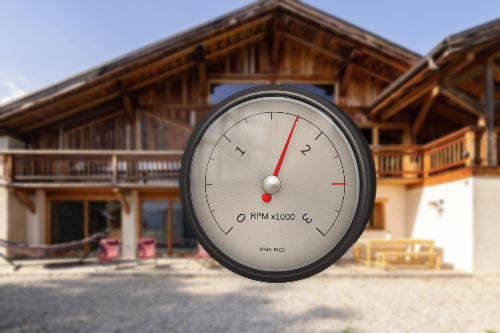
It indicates 1750 rpm
